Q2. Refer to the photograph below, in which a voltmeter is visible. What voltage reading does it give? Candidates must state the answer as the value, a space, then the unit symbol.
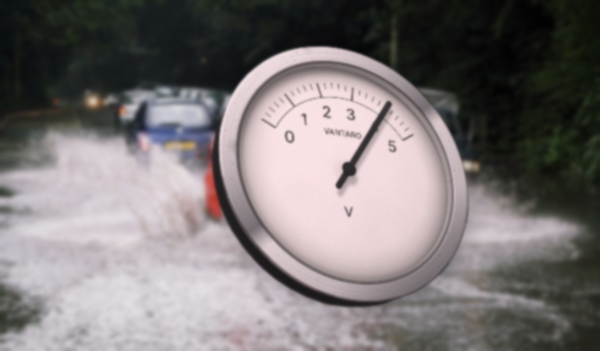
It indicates 4 V
